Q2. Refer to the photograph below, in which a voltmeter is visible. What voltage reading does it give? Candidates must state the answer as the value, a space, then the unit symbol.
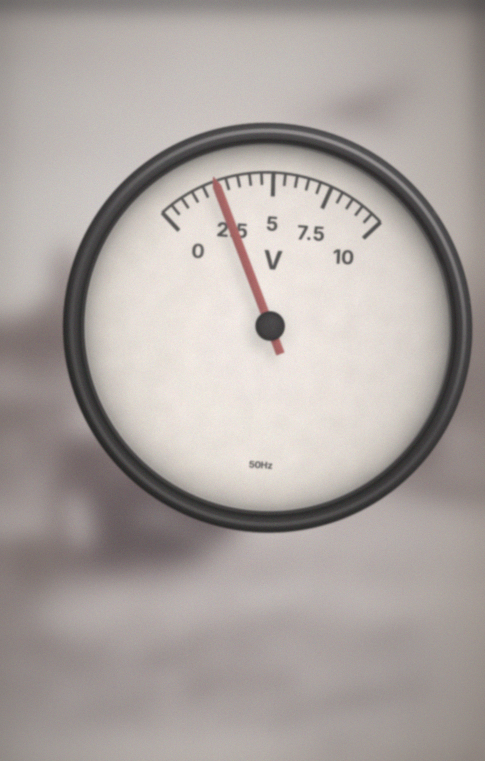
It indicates 2.5 V
